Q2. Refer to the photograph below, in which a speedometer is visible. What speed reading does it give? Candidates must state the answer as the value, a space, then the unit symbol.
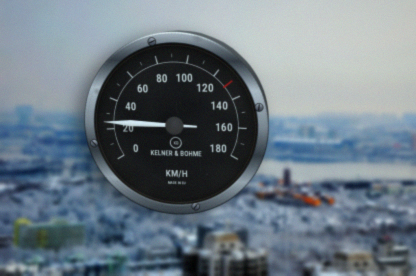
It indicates 25 km/h
